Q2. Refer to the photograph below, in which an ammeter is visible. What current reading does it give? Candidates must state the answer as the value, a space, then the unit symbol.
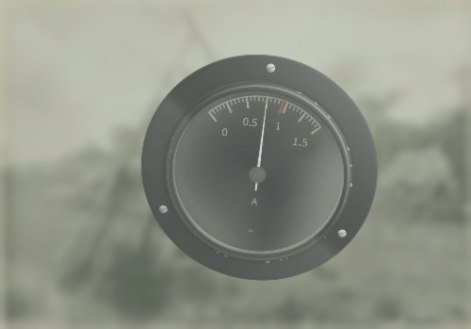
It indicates 0.75 A
